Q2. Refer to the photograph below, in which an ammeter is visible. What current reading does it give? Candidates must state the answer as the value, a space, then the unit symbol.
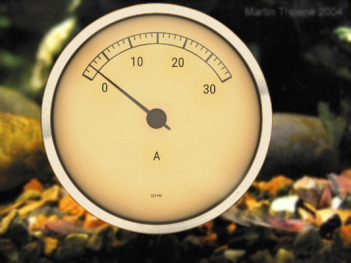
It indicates 2 A
